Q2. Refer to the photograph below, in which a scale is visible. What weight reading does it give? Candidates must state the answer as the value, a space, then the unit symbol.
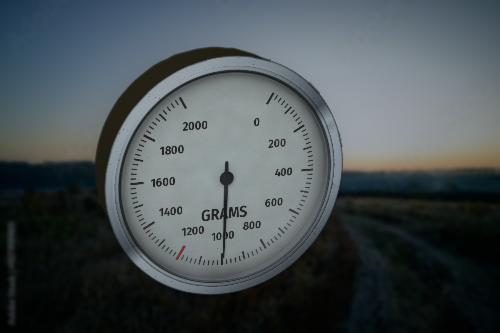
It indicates 1000 g
